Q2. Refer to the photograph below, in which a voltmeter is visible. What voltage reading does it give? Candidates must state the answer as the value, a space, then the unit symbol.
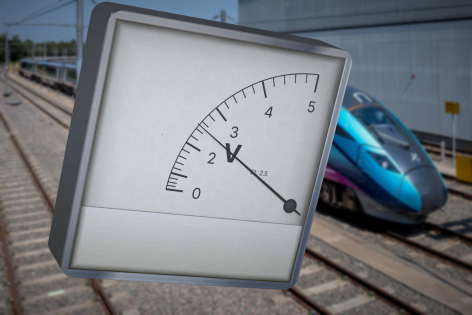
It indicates 2.5 V
